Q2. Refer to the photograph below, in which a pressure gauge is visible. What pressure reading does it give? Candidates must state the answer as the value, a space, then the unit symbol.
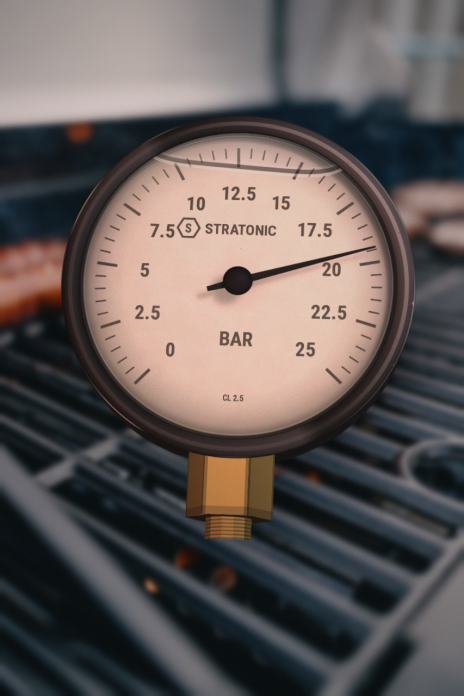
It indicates 19.5 bar
